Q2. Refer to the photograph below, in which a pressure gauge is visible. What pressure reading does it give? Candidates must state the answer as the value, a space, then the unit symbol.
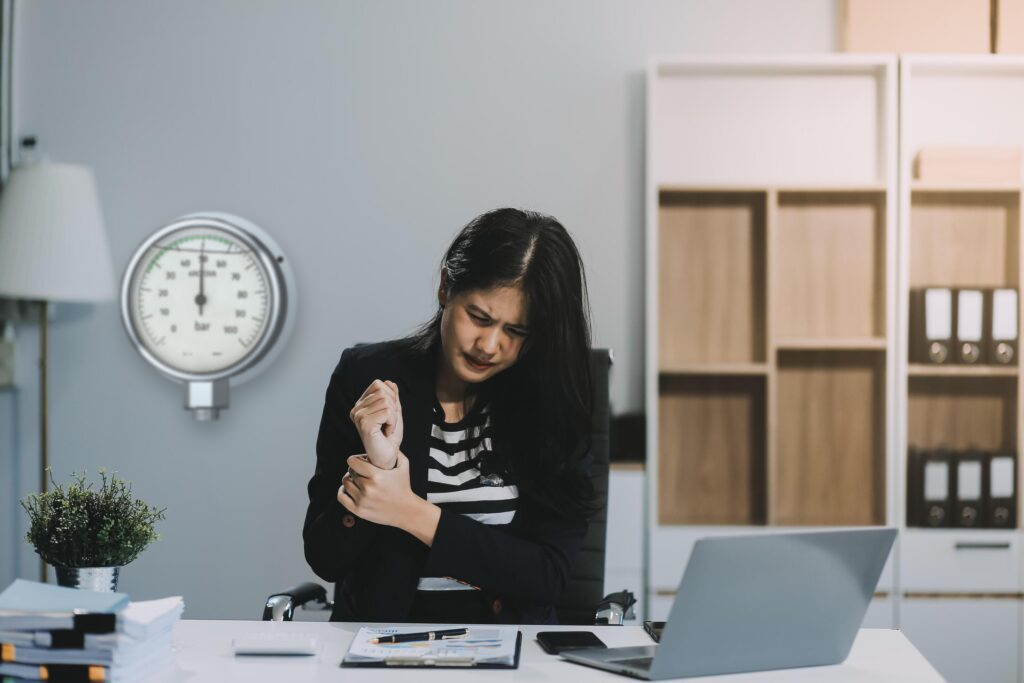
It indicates 50 bar
